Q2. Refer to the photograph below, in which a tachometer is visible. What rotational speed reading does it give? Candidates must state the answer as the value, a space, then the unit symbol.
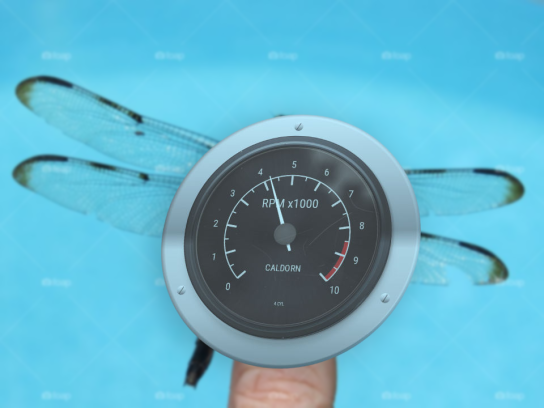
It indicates 4250 rpm
